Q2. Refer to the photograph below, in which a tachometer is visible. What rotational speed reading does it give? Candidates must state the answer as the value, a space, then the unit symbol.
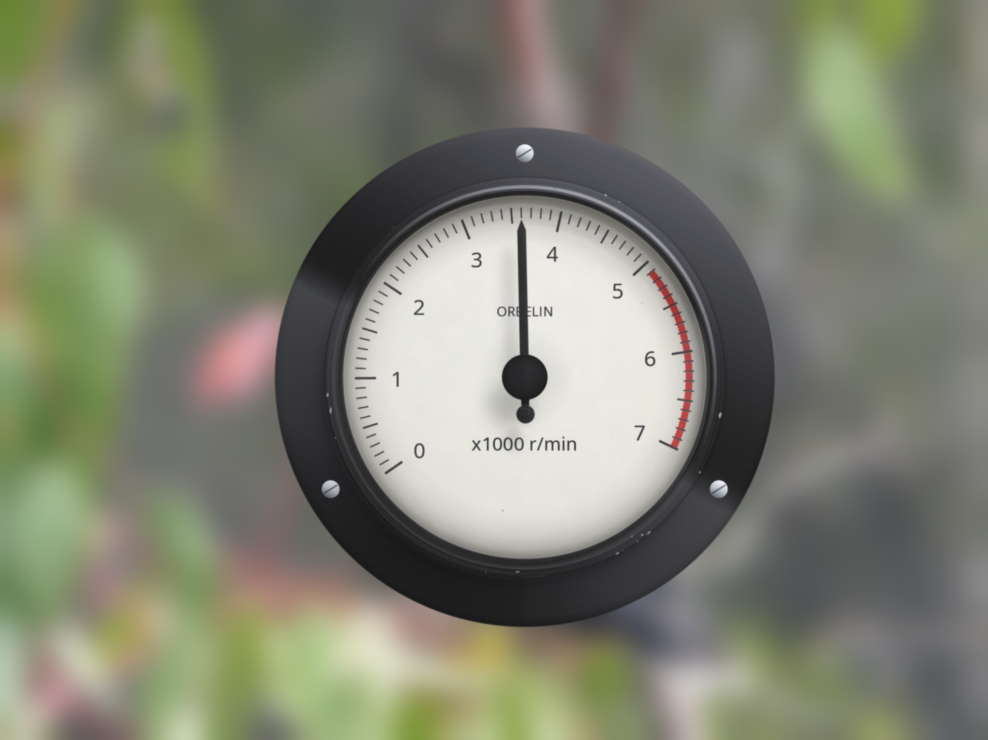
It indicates 3600 rpm
